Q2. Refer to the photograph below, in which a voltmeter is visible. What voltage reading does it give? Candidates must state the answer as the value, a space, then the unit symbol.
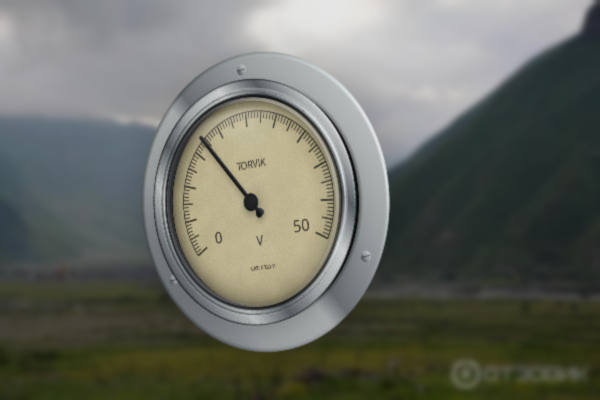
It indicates 17.5 V
